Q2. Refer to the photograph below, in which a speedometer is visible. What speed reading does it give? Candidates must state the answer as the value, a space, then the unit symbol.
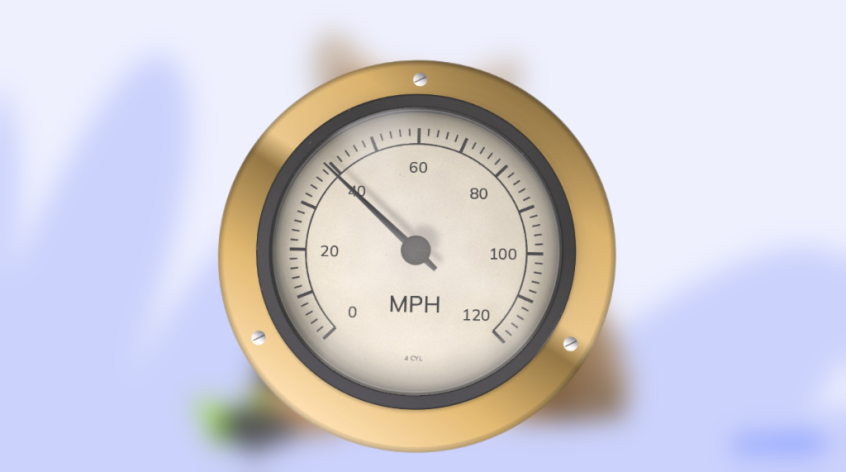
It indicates 39 mph
